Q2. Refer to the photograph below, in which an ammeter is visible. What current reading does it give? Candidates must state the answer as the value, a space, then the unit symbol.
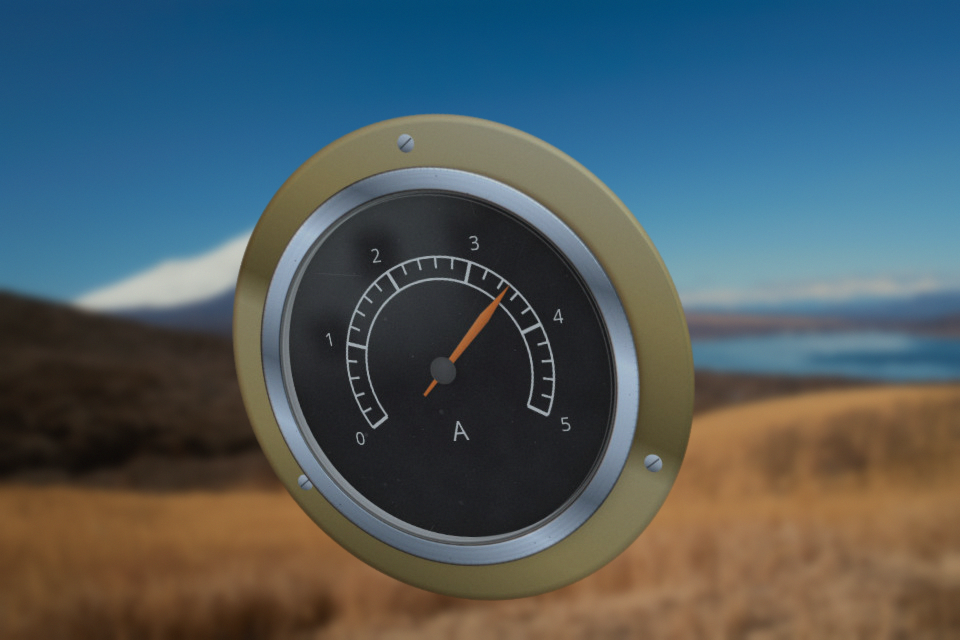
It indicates 3.5 A
